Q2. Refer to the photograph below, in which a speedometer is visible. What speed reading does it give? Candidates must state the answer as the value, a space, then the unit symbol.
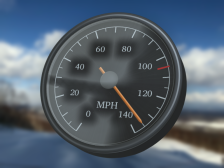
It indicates 135 mph
